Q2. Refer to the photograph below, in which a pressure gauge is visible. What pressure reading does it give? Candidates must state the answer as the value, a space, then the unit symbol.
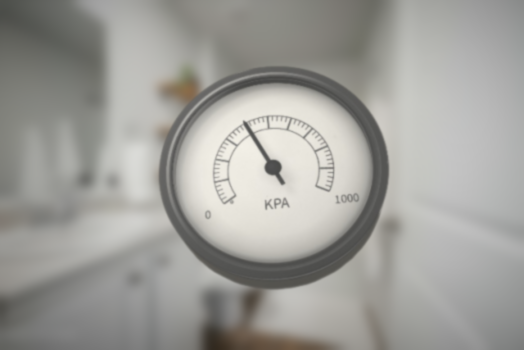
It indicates 400 kPa
